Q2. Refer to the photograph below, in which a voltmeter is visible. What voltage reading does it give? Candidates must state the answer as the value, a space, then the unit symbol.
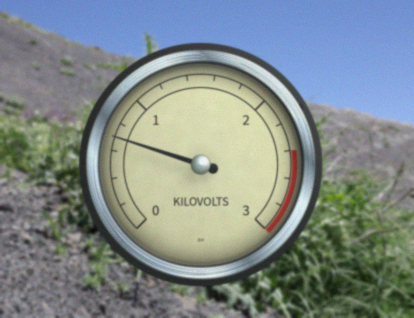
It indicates 0.7 kV
